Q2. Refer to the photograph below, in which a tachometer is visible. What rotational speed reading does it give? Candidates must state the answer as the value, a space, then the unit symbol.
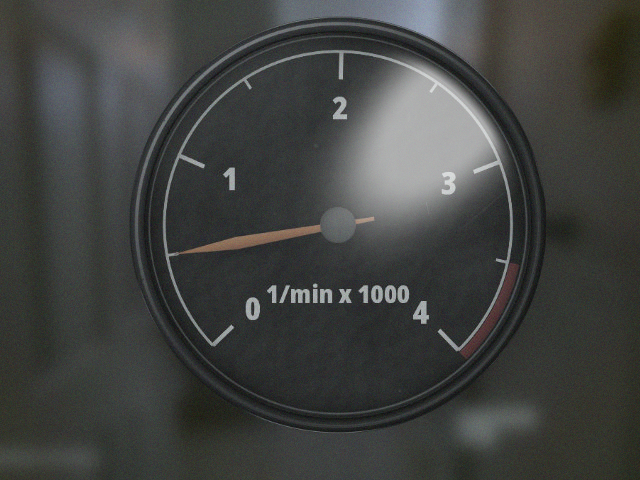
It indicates 500 rpm
